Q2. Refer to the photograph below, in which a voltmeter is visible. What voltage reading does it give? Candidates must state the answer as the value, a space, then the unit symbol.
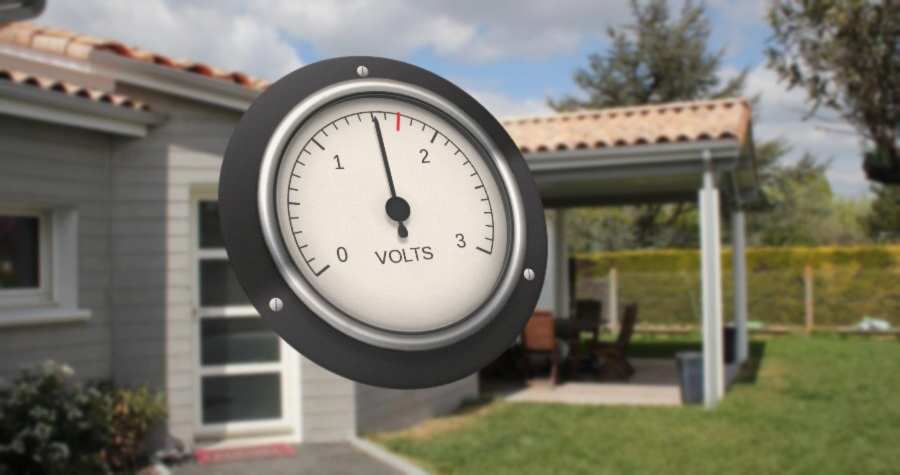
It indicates 1.5 V
